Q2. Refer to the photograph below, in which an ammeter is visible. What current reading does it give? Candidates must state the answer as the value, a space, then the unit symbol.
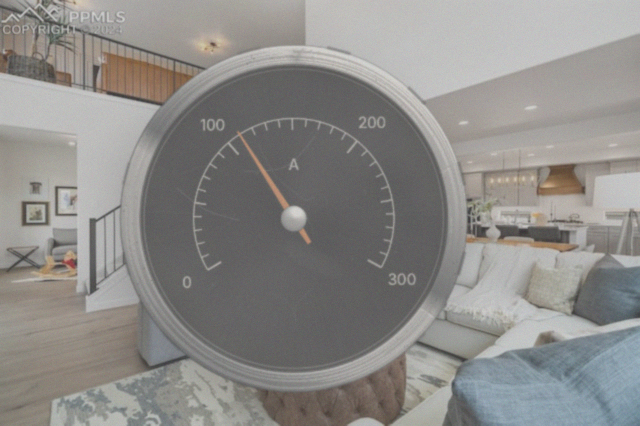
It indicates 110 A
